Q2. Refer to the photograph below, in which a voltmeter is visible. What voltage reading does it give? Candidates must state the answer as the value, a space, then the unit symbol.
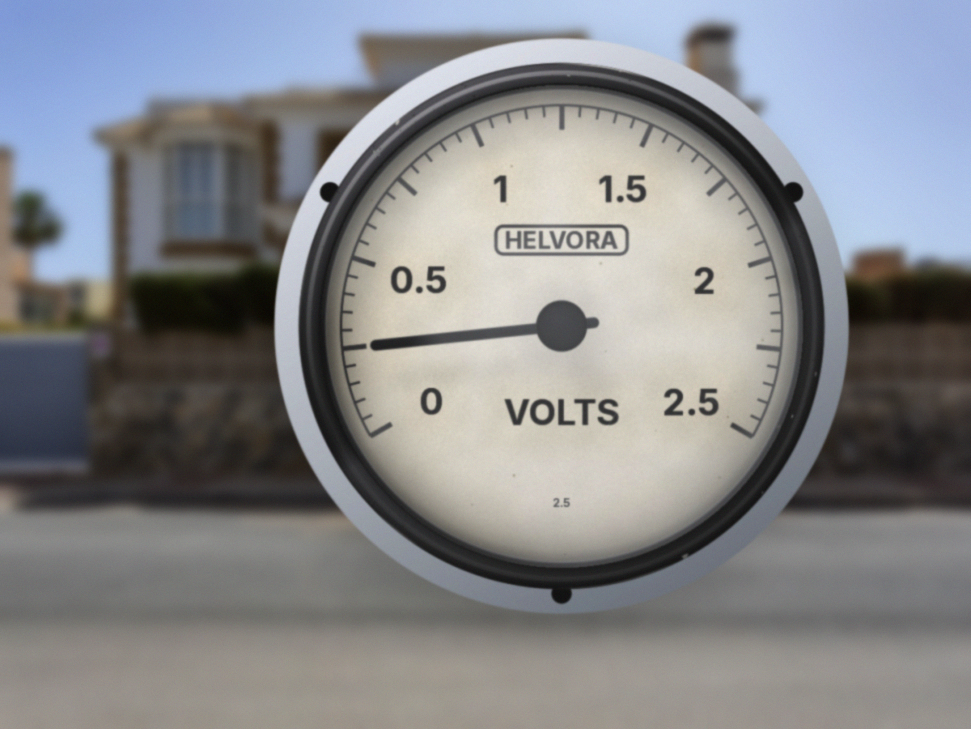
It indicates 0.25 V
